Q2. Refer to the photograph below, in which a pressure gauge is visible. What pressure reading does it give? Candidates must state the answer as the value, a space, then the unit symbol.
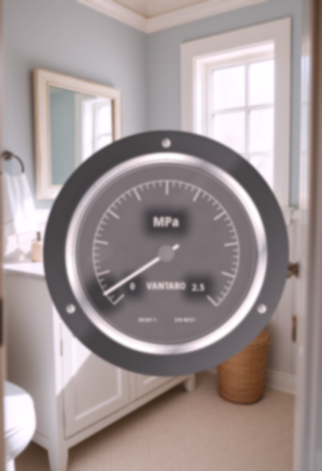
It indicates 0.1 MPa
